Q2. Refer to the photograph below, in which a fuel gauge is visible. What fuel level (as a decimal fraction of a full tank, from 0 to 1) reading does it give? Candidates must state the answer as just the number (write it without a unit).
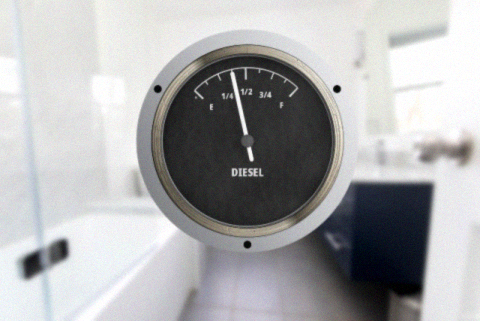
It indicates 0.375
